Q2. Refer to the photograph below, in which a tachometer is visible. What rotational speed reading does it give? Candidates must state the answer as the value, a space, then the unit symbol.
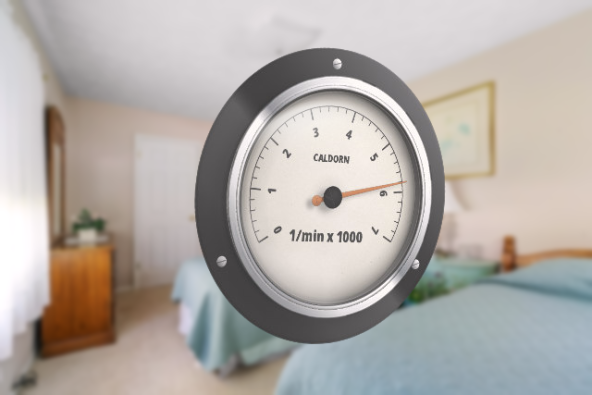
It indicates 5800 rpm
